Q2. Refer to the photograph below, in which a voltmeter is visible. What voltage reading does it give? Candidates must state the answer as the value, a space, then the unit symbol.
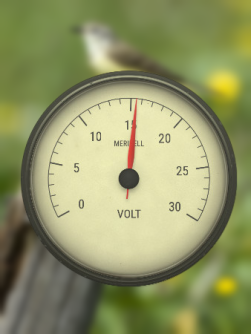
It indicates 15.5 V
